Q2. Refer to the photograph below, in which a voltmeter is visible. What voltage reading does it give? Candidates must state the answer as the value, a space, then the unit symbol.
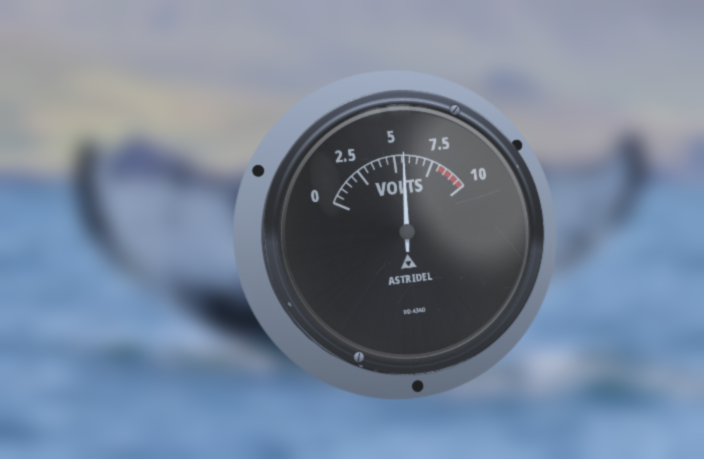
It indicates 5.5 V
